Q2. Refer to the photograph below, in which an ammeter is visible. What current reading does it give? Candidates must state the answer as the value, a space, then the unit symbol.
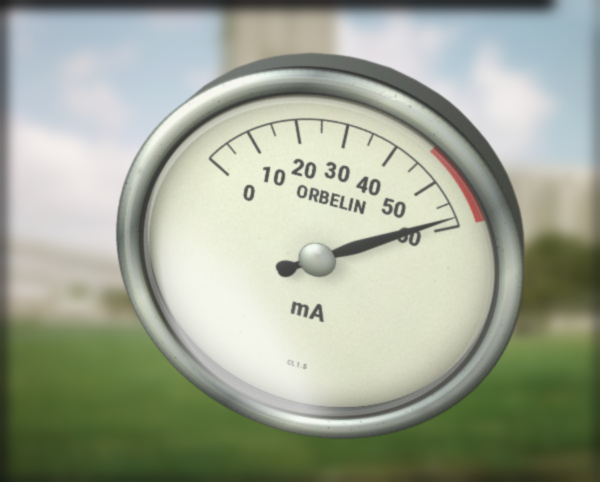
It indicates 57.5 mA
